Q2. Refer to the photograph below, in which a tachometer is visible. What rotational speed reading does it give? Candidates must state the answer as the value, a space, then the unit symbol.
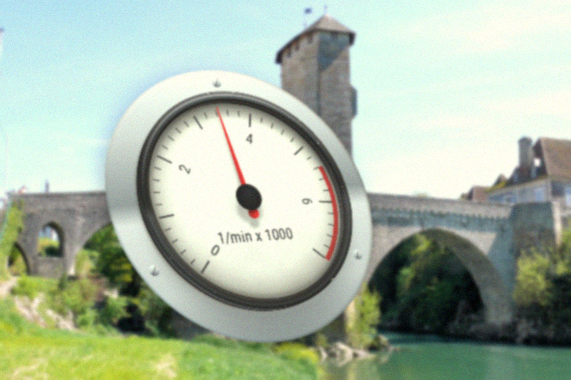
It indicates 3400 rpm
